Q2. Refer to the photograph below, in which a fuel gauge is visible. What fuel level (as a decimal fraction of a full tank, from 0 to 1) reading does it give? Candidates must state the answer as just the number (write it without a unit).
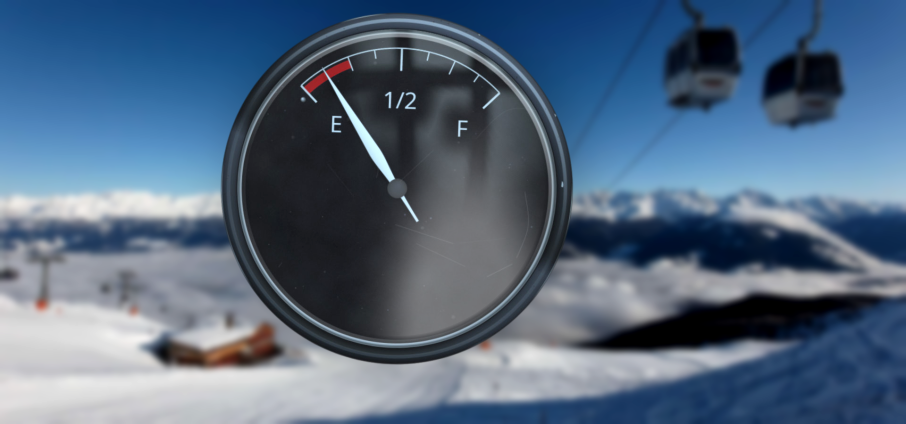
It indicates 0.125
